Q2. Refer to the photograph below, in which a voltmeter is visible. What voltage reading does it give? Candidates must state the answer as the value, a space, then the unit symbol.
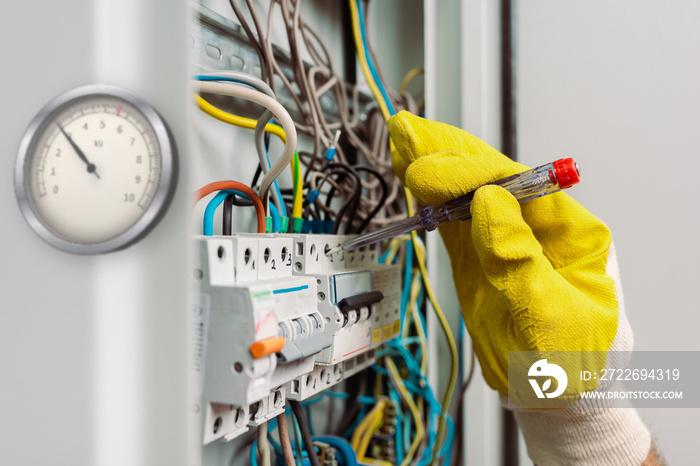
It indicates 3 kV
